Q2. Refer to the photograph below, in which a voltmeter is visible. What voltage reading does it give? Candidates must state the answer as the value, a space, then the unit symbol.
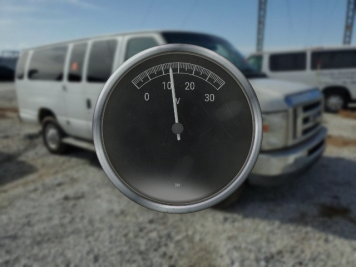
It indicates 12.5 V
